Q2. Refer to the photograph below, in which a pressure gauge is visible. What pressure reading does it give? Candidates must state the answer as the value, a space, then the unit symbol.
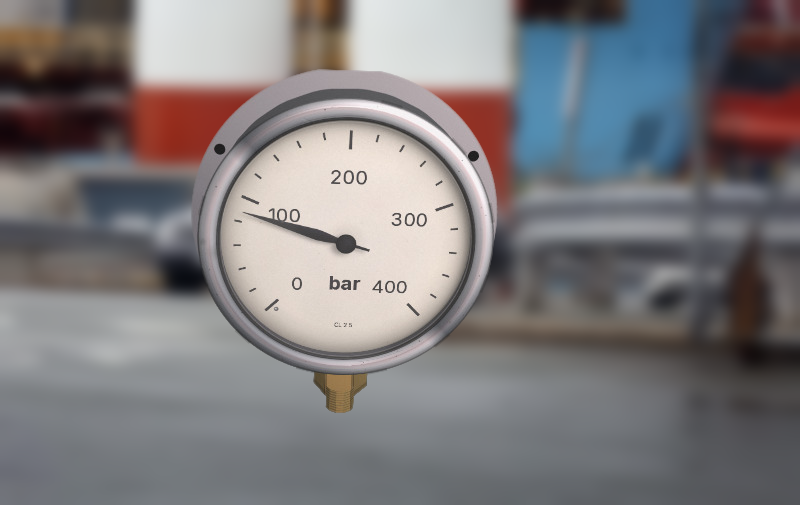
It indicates 90 bar
